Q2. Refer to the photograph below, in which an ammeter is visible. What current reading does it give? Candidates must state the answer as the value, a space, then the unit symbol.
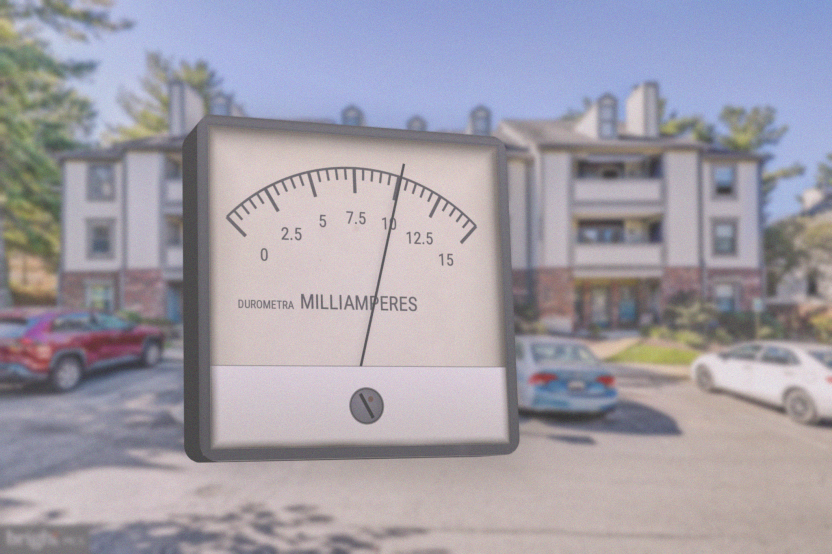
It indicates 10 mA
